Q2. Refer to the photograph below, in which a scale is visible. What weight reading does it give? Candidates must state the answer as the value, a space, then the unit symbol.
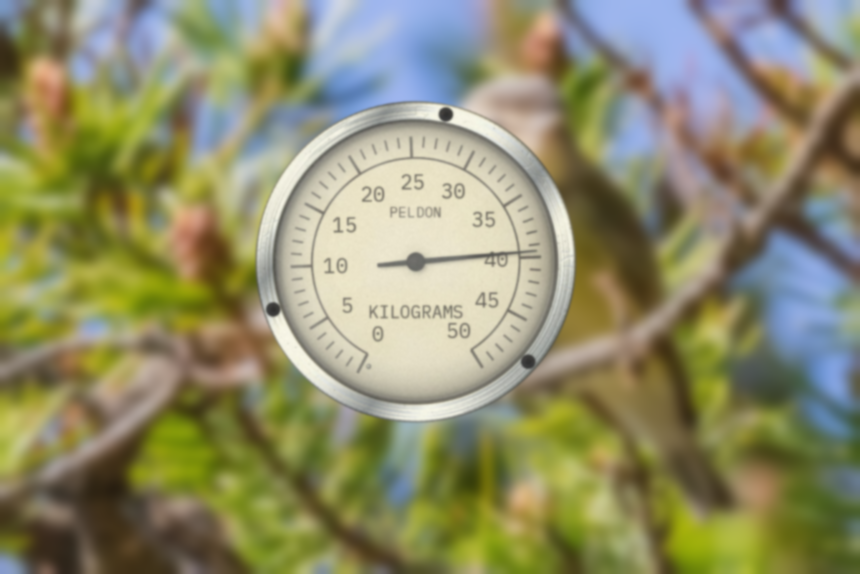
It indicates 39.5 kg
